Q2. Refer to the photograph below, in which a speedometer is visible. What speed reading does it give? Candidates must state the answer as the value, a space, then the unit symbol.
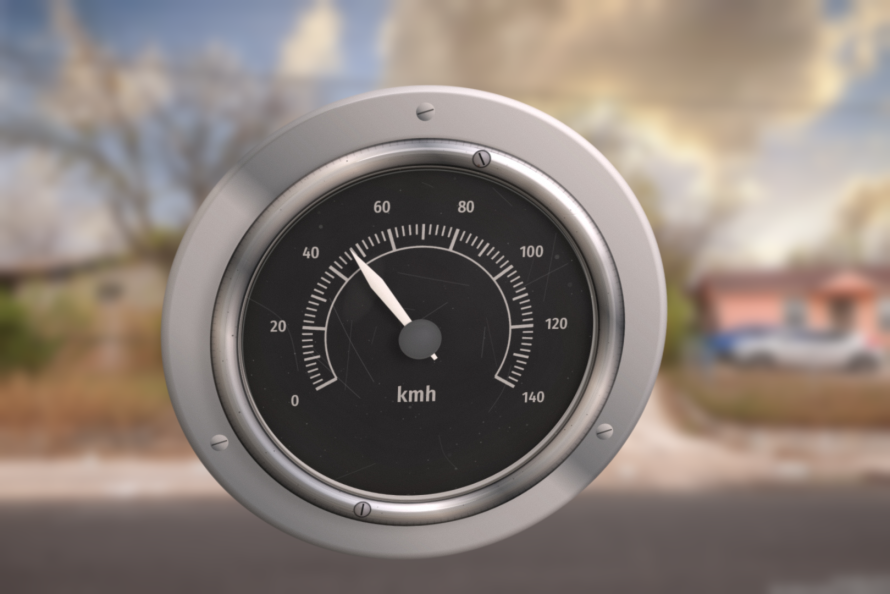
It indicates 48 km/h
